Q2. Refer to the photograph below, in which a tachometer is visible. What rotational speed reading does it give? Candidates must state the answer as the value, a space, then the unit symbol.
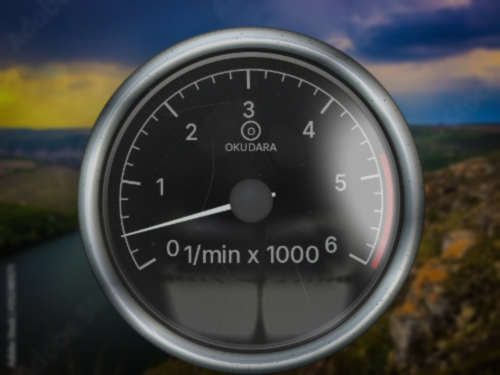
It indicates 400 rpm
